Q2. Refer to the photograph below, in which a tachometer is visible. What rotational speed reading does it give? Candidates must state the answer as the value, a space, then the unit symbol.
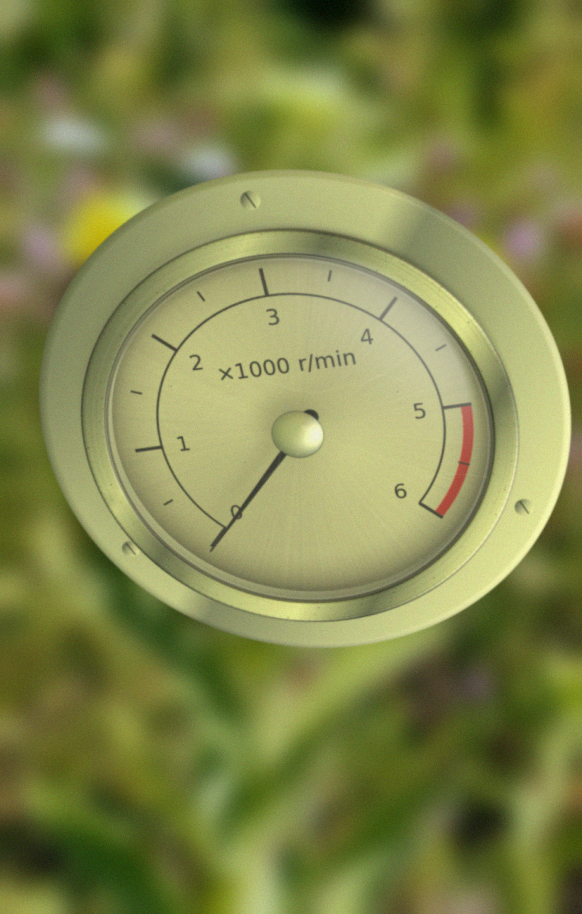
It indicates 0 rpm
